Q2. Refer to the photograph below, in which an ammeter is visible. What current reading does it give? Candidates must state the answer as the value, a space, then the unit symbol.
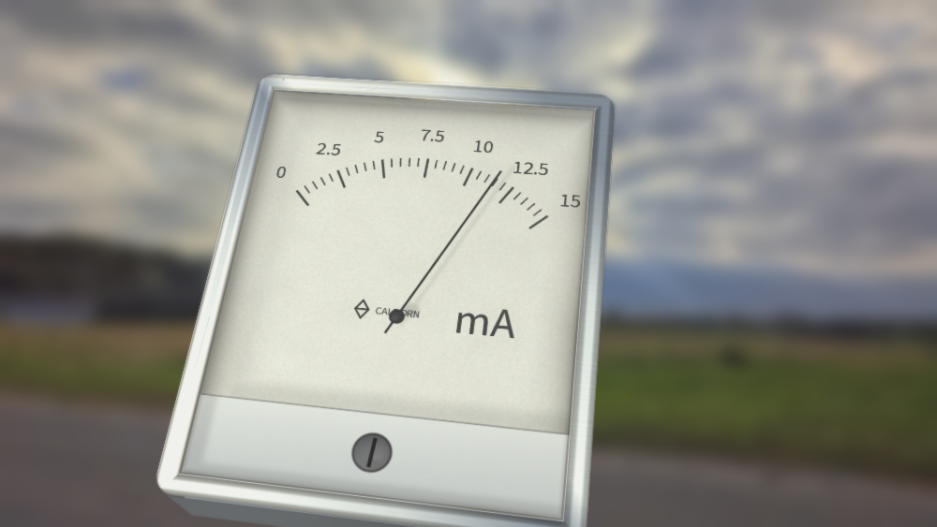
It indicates 11.5 mA
